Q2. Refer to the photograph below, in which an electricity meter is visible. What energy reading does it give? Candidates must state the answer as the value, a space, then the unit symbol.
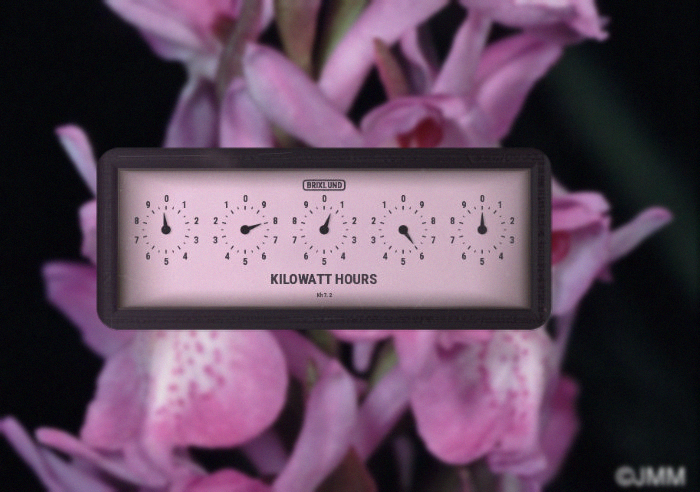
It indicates 98060 kWh
